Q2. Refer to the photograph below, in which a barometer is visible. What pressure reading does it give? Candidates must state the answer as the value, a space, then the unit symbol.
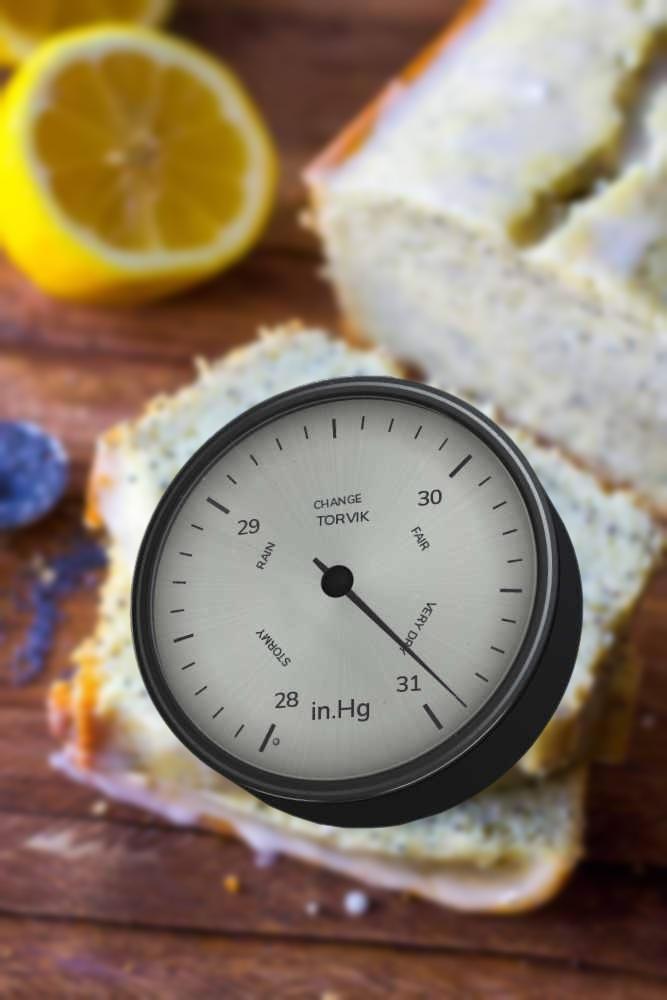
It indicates 30.9 inHg
